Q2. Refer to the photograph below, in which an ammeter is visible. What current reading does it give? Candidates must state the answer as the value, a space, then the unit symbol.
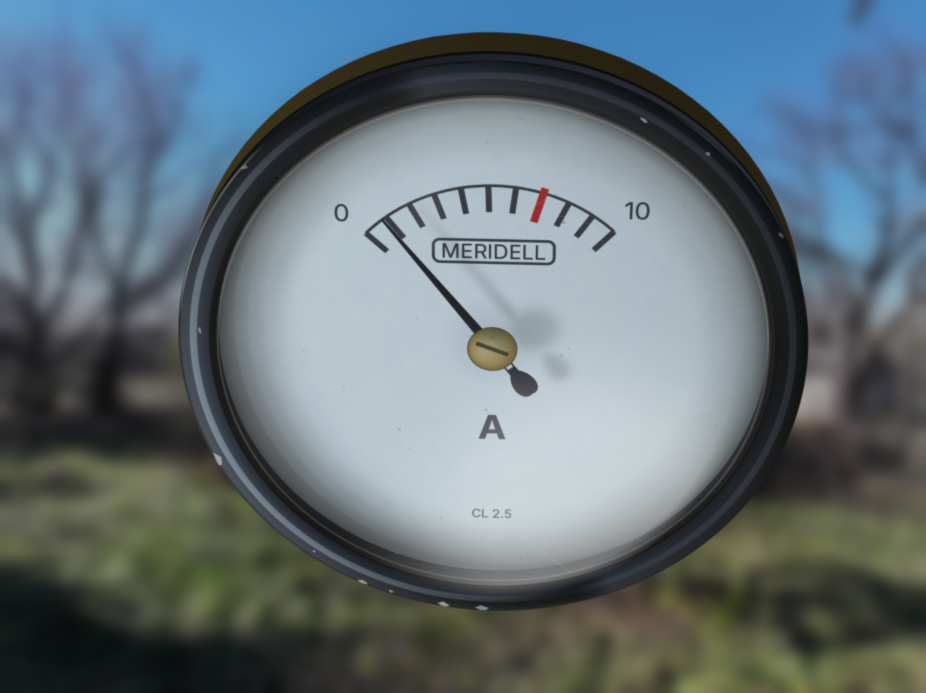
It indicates 1 A
